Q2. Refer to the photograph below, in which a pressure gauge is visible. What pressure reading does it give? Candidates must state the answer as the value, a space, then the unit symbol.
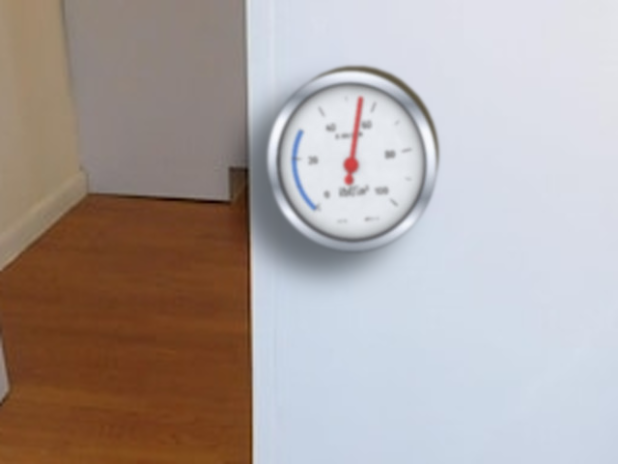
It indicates 55 psi
